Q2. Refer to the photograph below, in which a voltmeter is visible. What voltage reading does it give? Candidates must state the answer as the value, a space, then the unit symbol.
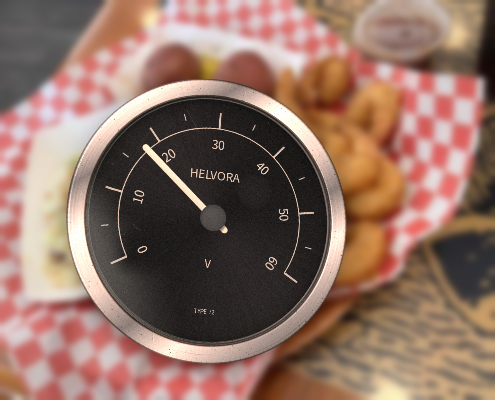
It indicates 17.5 V
